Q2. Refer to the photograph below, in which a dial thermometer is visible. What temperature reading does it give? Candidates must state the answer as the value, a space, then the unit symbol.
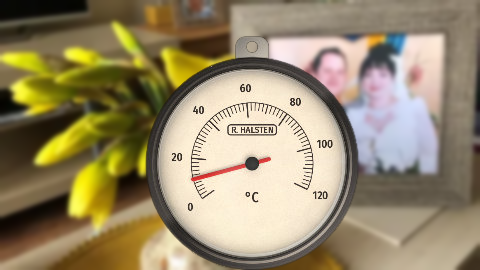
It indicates 10 °C
